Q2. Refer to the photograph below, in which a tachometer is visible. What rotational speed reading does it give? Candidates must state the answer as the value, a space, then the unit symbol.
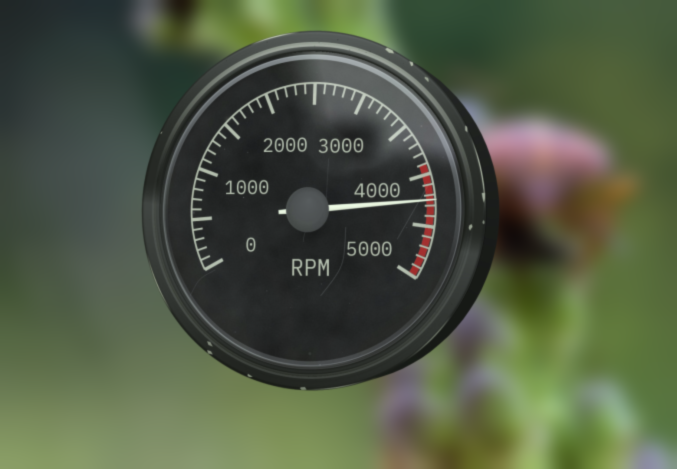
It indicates 4250 rpm
